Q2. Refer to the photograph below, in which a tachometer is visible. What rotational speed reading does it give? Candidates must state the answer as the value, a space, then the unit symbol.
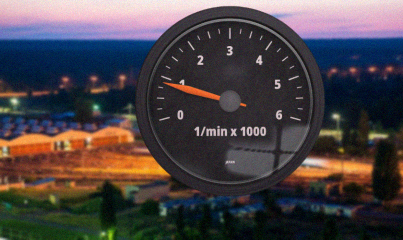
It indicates 875 rpm
